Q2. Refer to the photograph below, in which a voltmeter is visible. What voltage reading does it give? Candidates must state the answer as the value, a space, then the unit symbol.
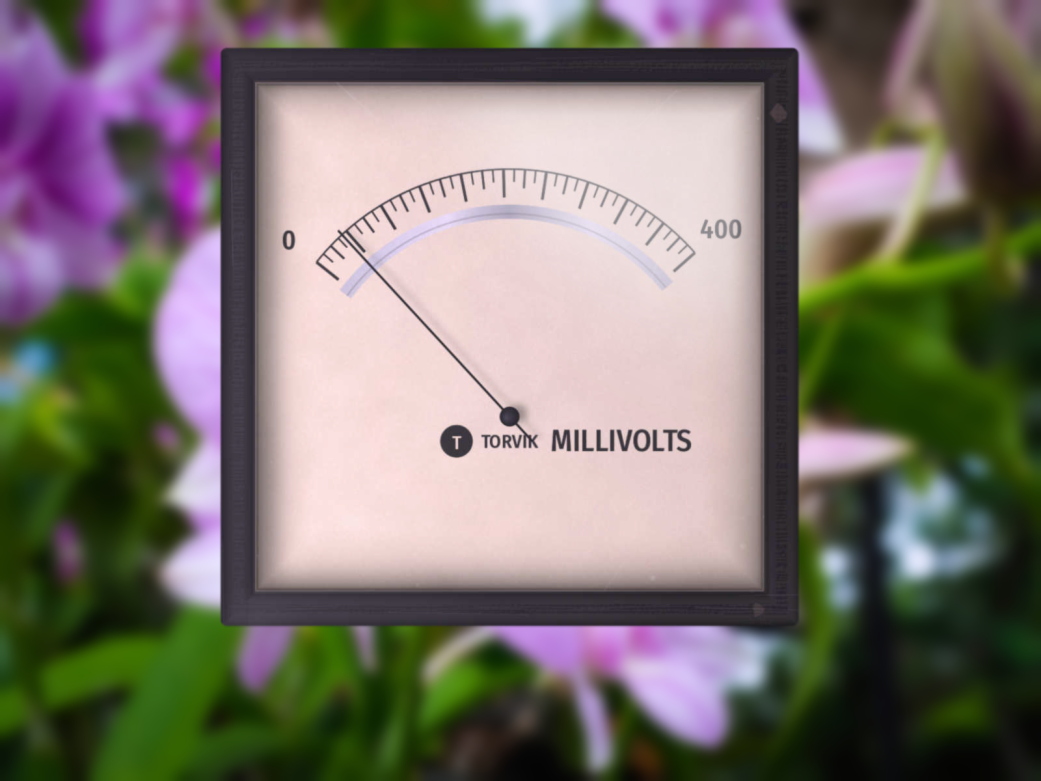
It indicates 35 mV
